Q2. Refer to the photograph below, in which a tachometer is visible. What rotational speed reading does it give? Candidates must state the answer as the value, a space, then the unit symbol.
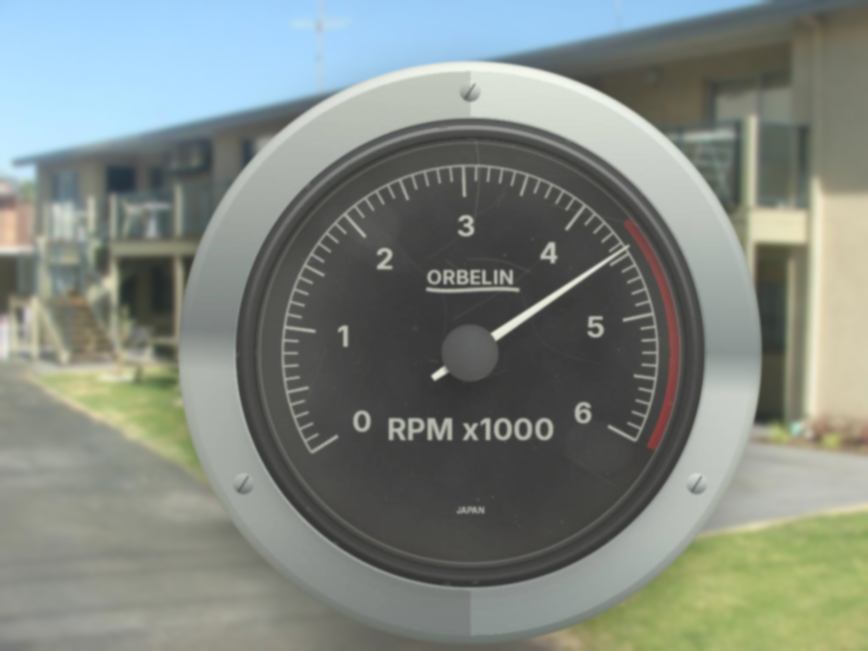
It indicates 4450 rpm
